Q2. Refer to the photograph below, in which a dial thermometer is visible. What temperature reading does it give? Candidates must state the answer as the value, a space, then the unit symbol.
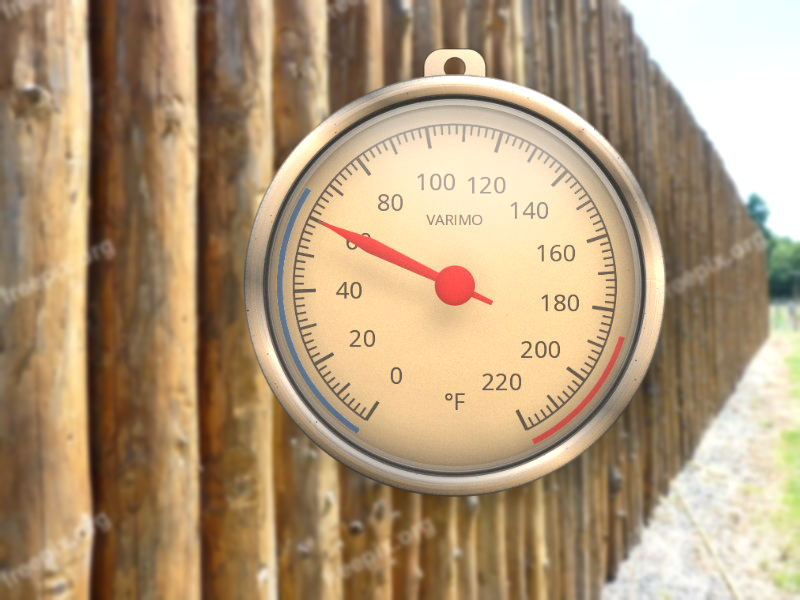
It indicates 60 °F
